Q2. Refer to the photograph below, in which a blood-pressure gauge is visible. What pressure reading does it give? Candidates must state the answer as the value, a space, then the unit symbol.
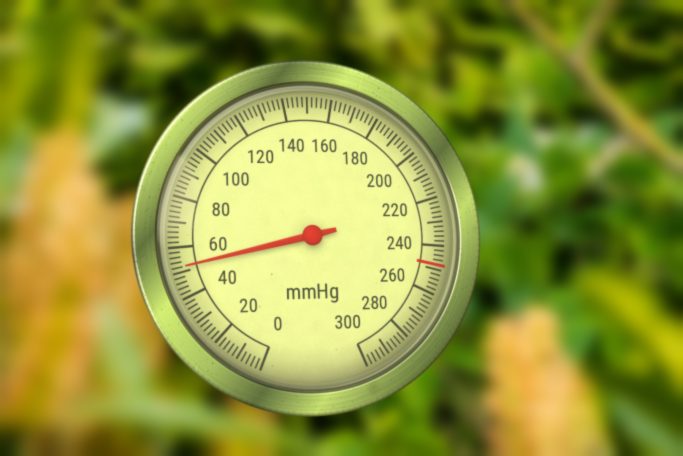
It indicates 52 mmHg
